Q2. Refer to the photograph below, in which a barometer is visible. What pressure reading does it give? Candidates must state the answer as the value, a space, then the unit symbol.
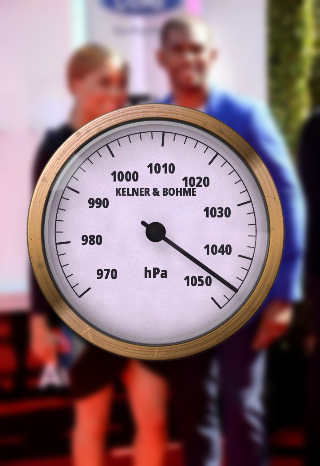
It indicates 1046 hPa
